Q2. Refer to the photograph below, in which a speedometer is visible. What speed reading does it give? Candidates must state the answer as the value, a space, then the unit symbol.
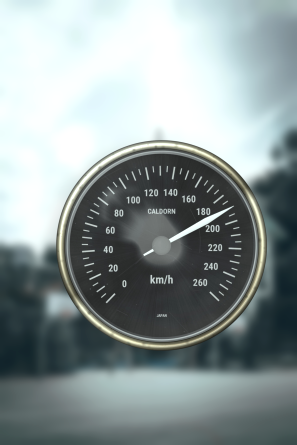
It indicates 190 km/h
